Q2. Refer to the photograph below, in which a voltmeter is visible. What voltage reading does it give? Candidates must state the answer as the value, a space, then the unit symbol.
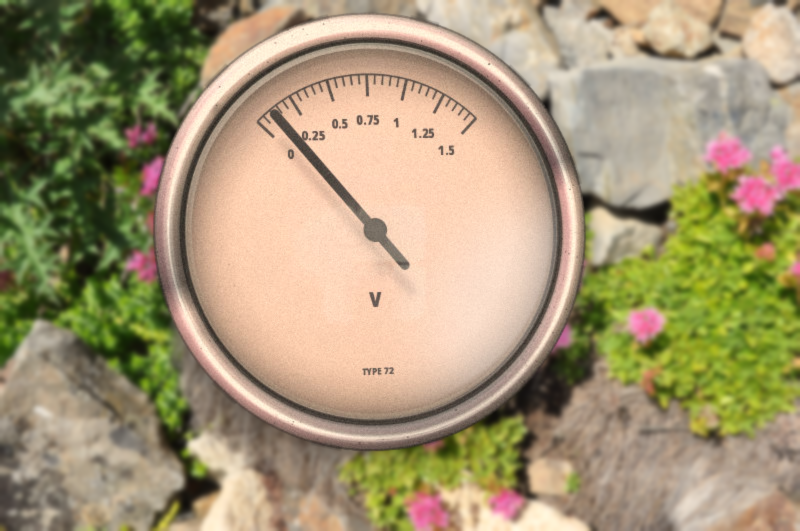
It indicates 0.1 V
